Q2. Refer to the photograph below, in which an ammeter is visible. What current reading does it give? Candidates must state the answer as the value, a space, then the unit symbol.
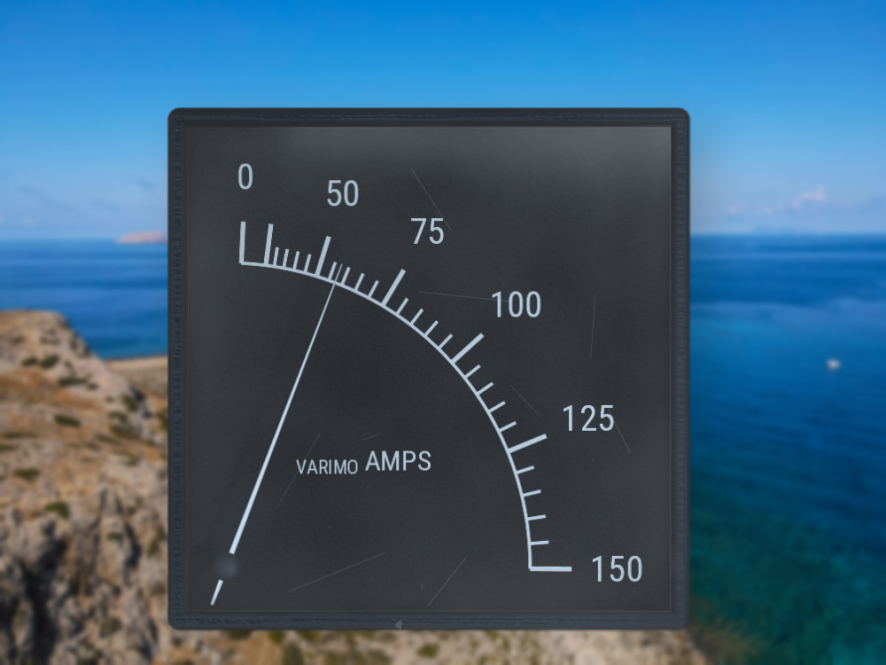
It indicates 57.5 A
